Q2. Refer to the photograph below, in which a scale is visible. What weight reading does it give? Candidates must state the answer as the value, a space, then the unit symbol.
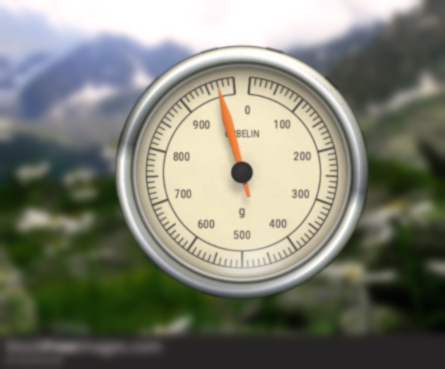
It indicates 970 g
